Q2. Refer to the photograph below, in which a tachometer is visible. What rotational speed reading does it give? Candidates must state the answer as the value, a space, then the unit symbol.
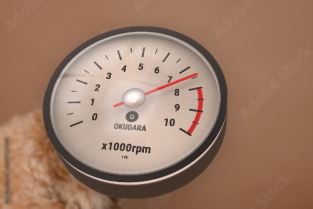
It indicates 7500 rpm
